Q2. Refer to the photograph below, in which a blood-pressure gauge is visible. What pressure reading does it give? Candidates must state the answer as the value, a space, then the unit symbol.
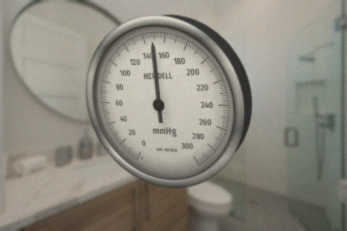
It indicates 150 mmHg
